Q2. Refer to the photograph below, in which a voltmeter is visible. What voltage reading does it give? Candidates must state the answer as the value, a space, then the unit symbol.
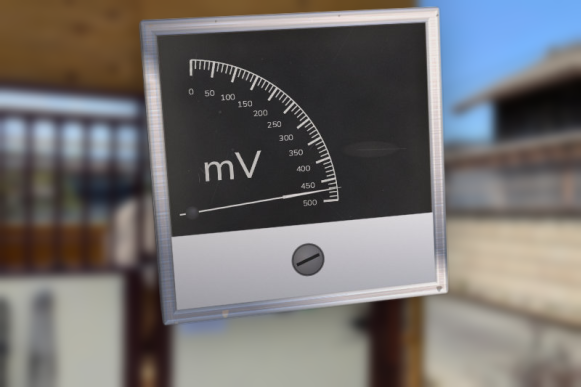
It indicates 470 mV
